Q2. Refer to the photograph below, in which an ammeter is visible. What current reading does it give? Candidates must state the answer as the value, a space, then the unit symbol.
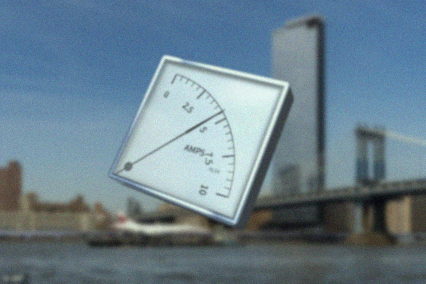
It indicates 4.5 A
